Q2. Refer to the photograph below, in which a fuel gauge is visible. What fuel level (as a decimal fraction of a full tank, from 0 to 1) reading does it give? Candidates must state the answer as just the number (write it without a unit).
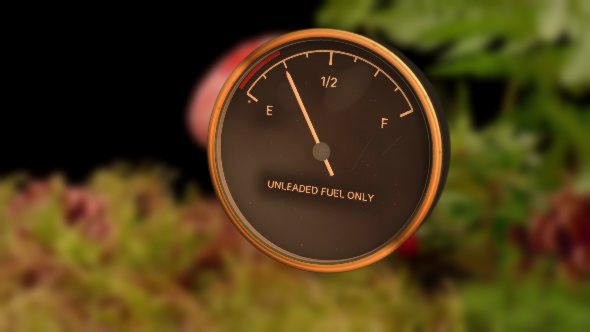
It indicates 0.25
